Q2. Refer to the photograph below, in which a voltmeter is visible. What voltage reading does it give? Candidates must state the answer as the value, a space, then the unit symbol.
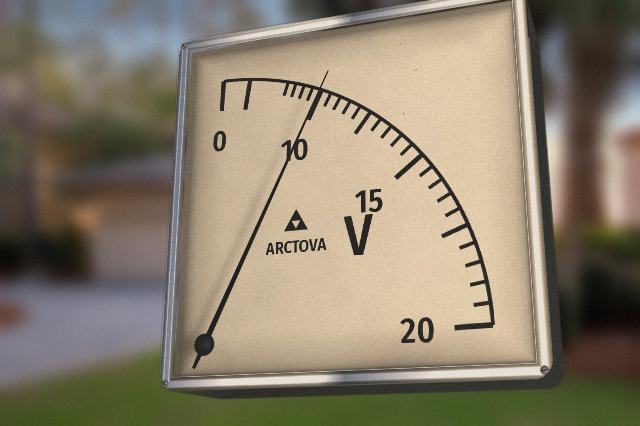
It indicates 10 V
